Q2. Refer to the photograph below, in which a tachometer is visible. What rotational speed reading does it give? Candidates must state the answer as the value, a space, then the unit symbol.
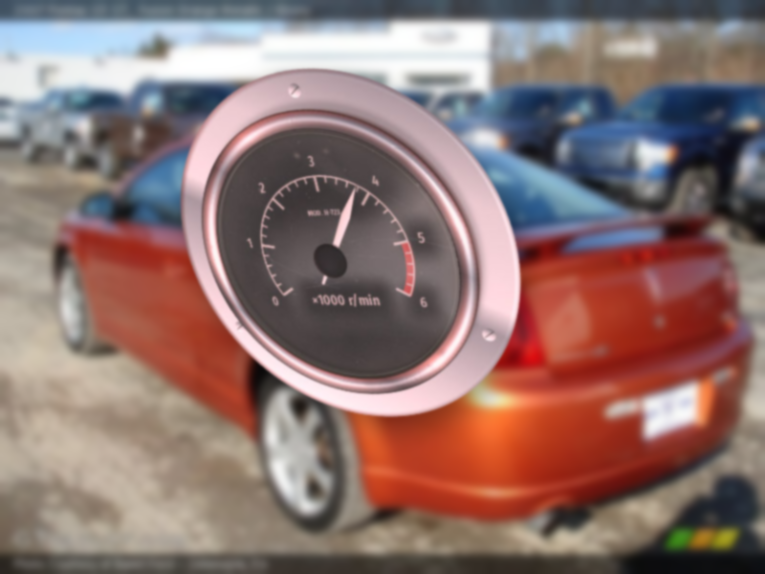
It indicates 3800 rpm
